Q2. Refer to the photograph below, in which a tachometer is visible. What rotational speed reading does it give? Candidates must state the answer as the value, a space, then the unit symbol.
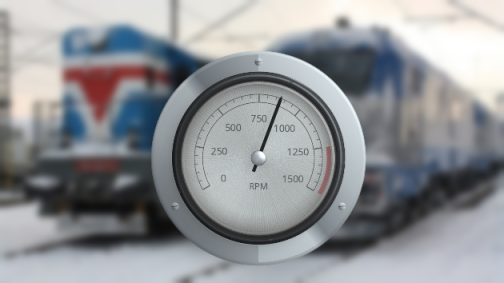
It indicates 875 rpm
